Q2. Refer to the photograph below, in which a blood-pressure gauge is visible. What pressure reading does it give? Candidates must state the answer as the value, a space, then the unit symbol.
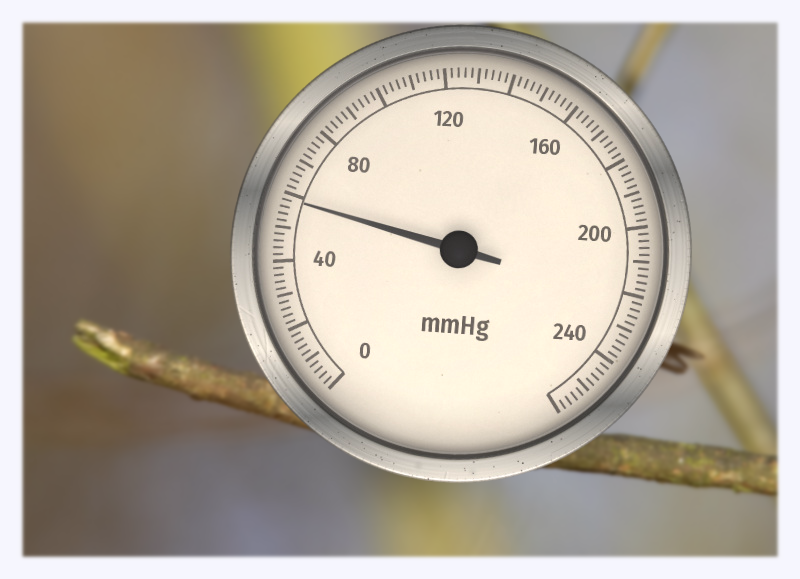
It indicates 58 mmHg
